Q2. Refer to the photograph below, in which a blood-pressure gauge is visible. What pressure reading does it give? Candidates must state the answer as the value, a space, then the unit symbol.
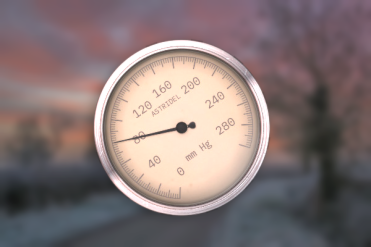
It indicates 80 mmHg
